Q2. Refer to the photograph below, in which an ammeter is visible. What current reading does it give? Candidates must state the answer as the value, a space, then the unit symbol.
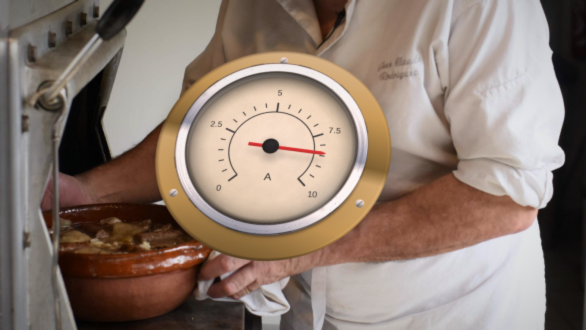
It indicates 8.5 A
